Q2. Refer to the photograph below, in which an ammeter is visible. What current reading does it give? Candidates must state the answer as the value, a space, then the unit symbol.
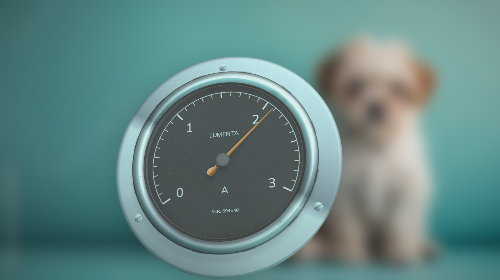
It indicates 2.1 A
